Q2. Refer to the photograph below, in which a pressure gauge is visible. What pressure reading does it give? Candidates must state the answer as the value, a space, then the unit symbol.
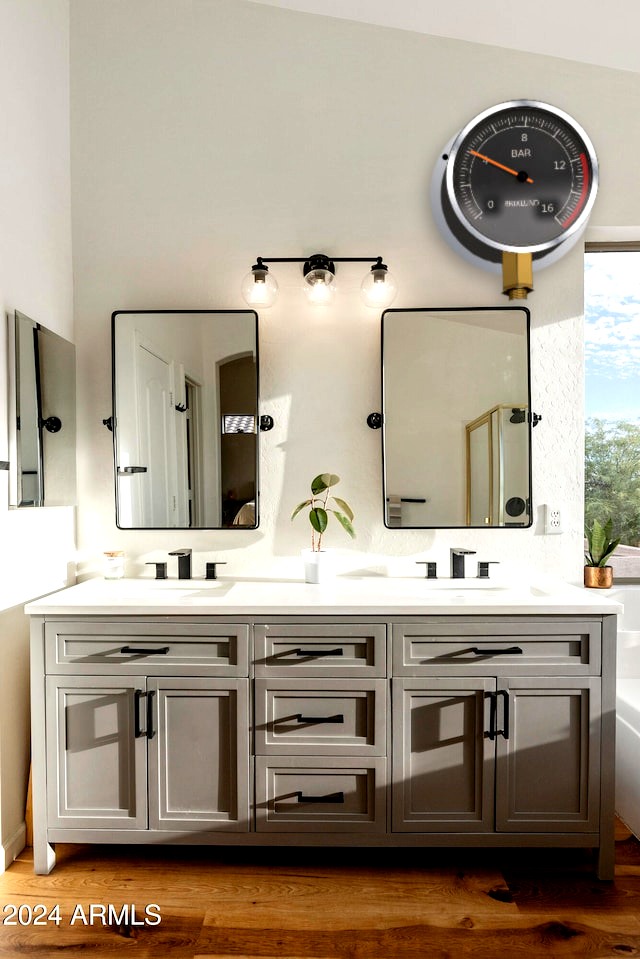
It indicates 4 bar
